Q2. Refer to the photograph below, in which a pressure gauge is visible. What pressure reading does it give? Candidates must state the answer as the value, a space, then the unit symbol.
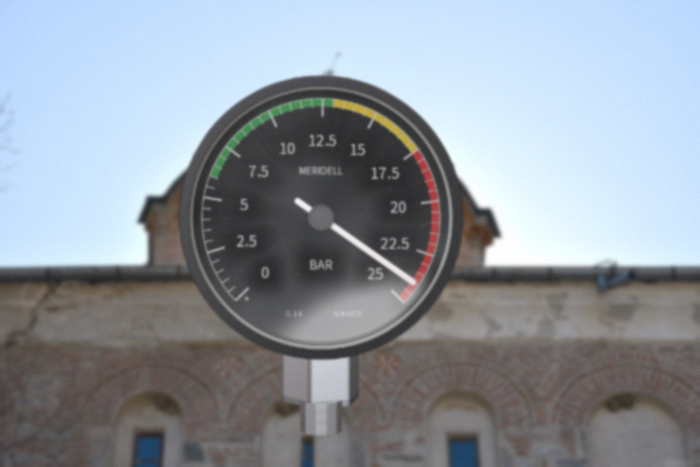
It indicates 24 bar
